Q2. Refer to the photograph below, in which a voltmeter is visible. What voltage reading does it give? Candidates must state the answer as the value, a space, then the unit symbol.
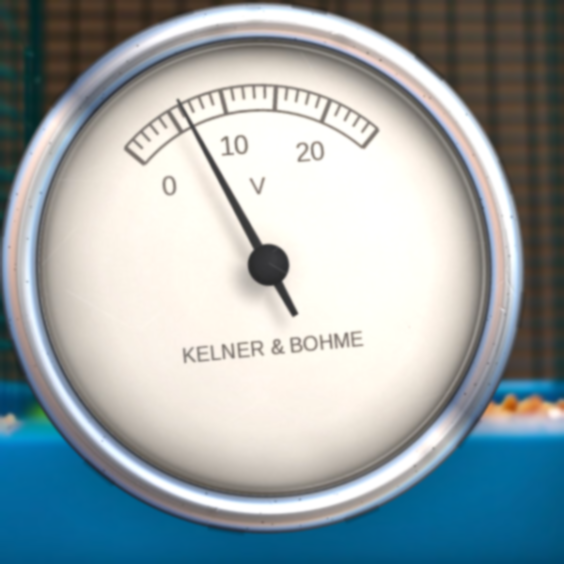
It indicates 6 V
